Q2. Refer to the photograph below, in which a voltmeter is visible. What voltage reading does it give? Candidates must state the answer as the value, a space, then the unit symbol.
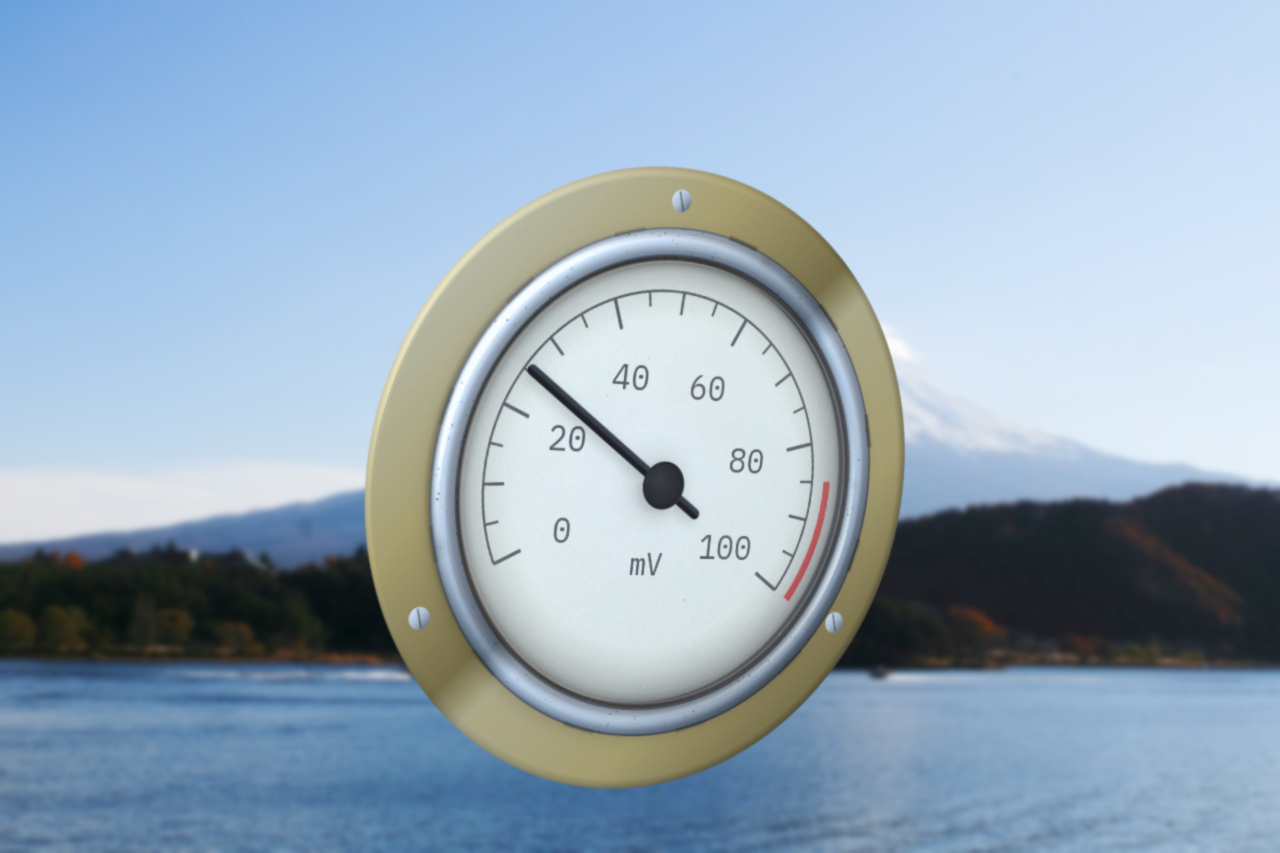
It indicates 25 mV
